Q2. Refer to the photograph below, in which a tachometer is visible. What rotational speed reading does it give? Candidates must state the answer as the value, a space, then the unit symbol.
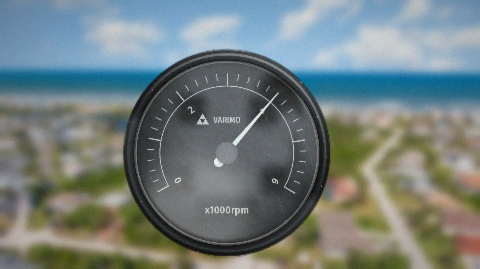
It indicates 4000 rpm
